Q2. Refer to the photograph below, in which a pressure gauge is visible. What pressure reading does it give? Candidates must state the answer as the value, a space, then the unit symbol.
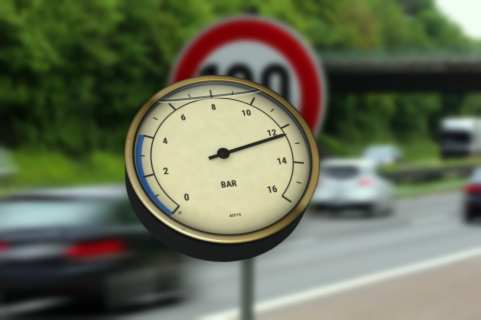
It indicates 12.5 bar
